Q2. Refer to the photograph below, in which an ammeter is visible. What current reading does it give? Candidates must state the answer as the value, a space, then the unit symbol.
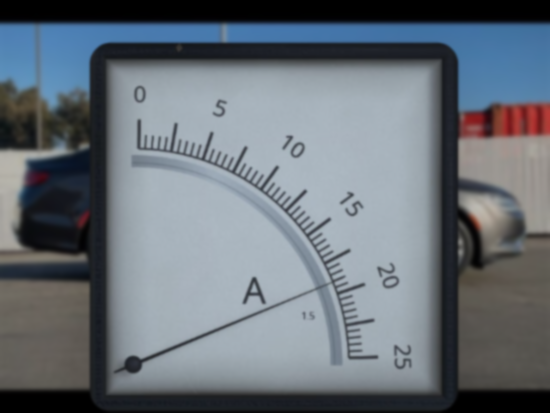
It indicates 19 A
